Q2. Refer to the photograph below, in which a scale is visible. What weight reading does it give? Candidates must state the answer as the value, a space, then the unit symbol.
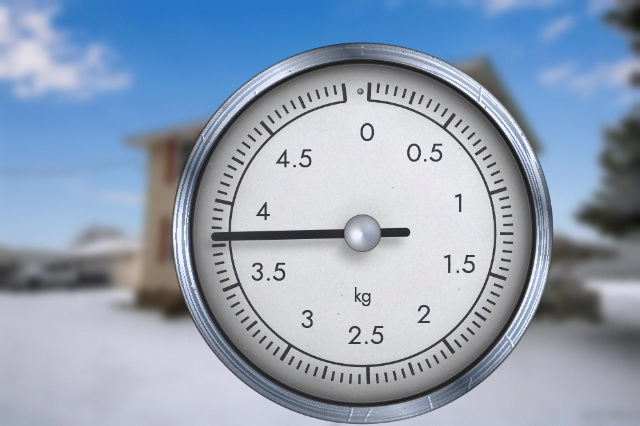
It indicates 3.8 kg
